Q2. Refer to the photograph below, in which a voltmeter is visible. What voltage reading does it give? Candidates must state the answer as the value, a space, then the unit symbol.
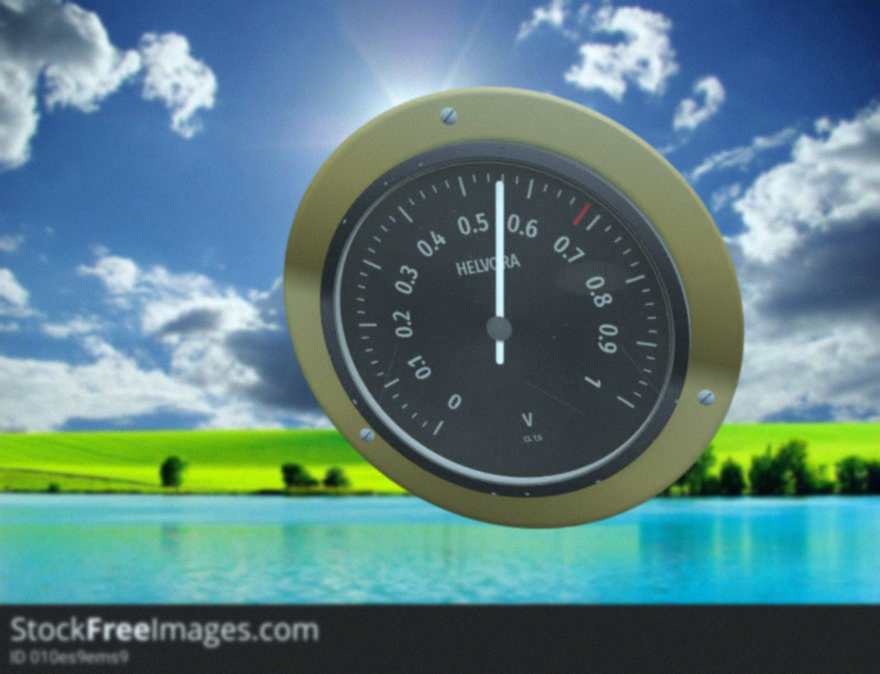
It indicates 0.56 V
